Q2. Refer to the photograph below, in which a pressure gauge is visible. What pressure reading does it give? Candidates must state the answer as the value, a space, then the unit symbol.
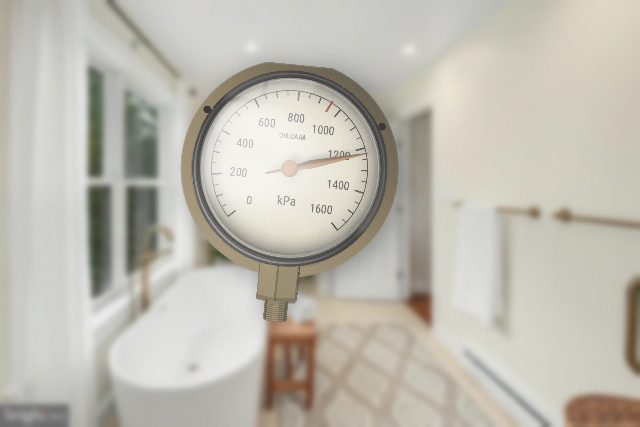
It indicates 1225 kPa
